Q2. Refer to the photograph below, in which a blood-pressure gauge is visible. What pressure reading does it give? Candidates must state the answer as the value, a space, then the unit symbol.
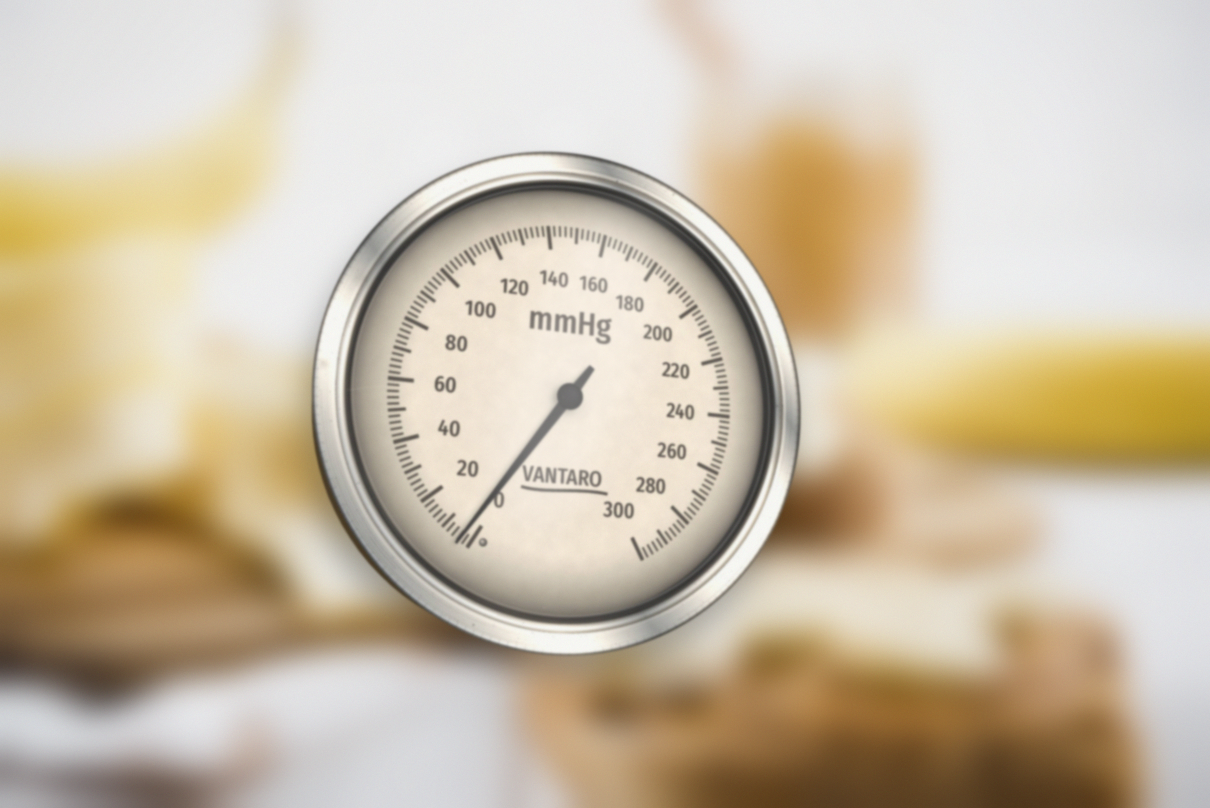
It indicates 4 mmHg
